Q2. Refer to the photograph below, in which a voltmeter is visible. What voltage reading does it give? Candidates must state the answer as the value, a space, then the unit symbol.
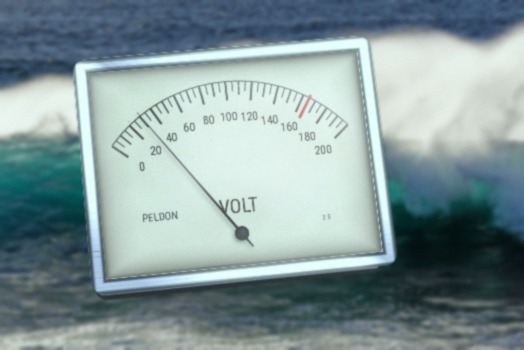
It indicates 30 V
